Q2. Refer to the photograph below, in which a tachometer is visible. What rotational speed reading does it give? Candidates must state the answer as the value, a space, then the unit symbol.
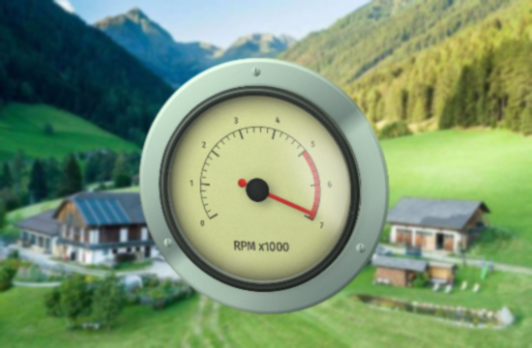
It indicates 6800 rpm
